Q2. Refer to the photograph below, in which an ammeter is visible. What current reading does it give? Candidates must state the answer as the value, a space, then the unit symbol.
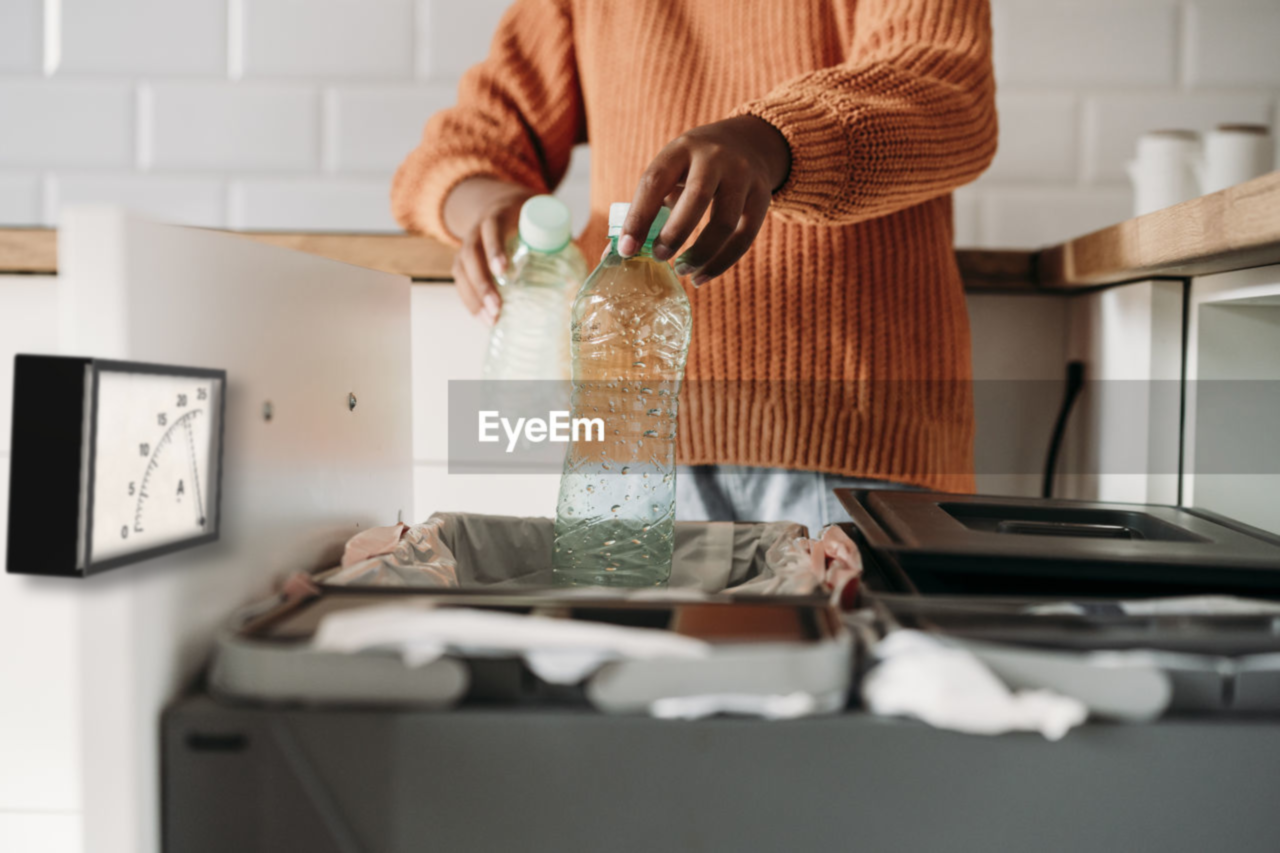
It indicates 20 A
